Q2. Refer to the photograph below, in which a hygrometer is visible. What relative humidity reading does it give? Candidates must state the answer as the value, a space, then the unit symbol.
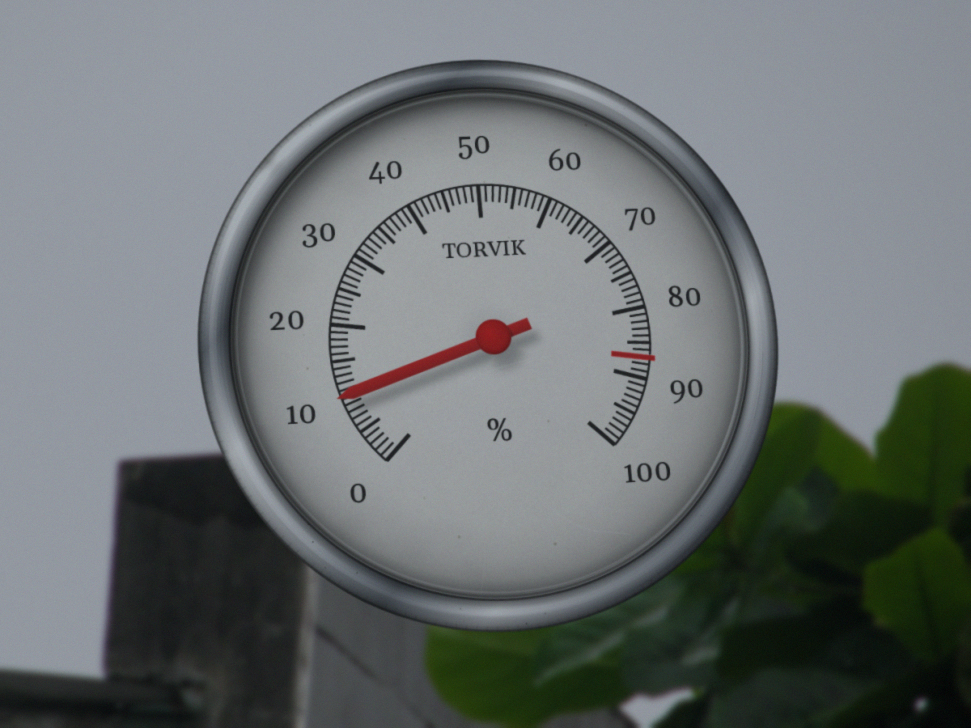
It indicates 10 %
